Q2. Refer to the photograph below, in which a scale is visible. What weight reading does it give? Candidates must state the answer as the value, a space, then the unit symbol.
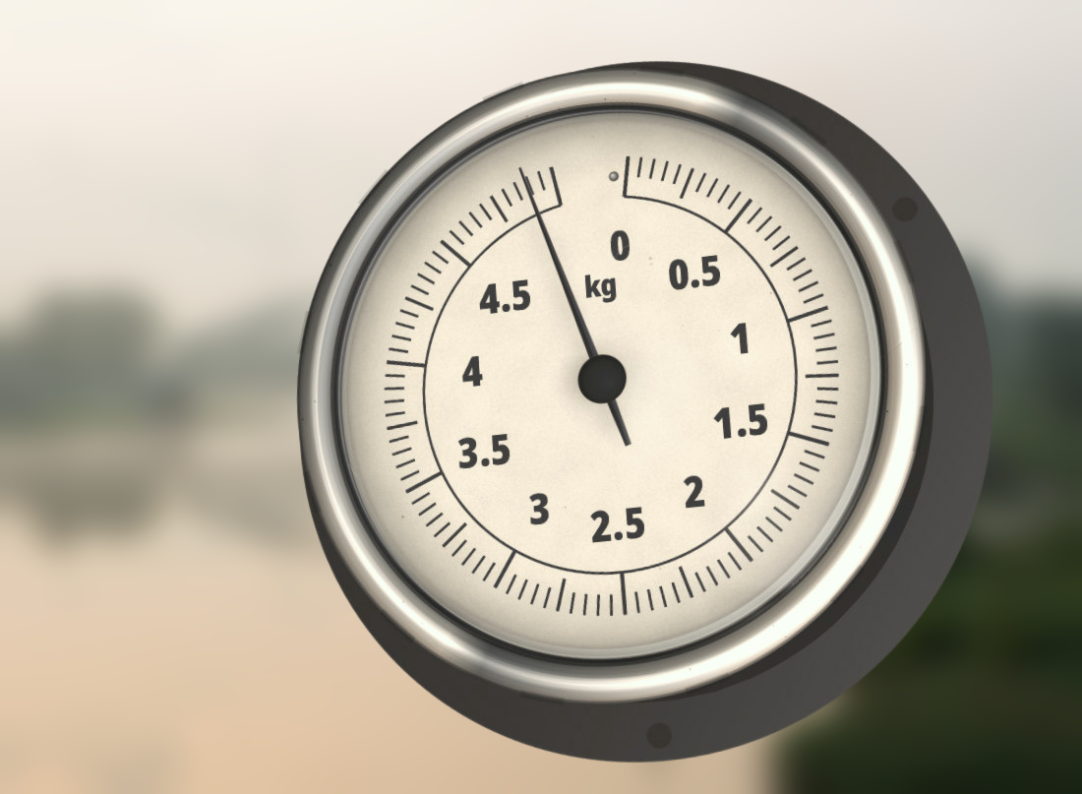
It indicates 4.9 kg
